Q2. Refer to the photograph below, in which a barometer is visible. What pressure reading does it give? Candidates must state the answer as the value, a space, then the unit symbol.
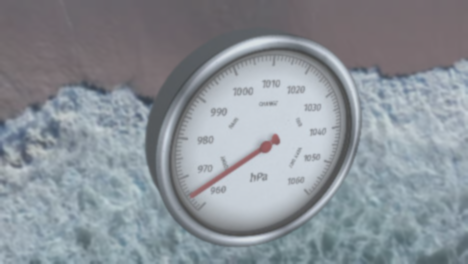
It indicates 965 hPa
